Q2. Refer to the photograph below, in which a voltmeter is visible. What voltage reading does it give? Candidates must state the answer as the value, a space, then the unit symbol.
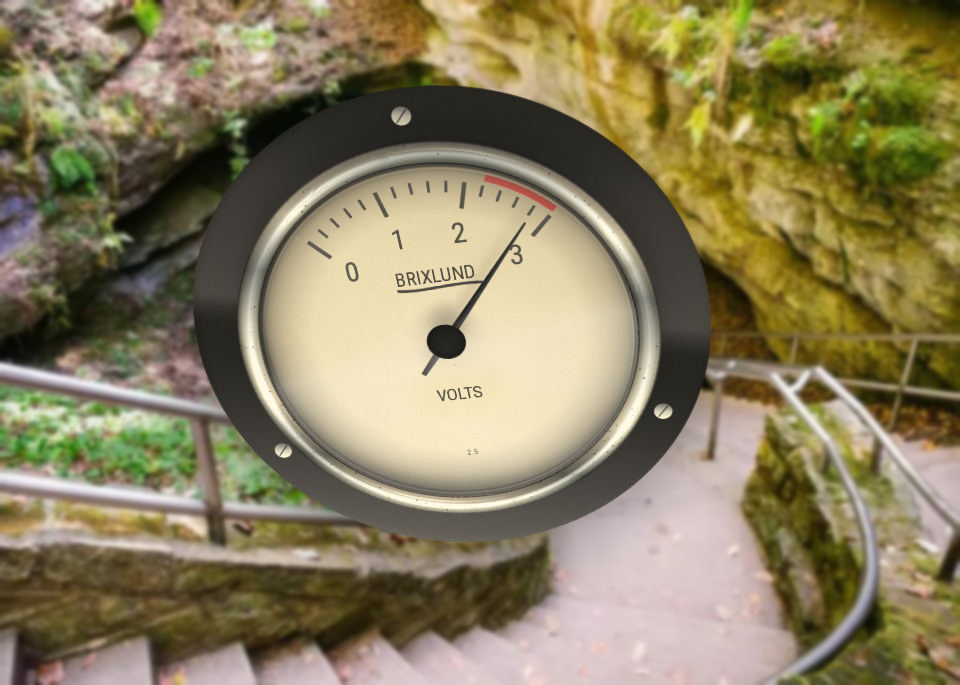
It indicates 2.8 V
